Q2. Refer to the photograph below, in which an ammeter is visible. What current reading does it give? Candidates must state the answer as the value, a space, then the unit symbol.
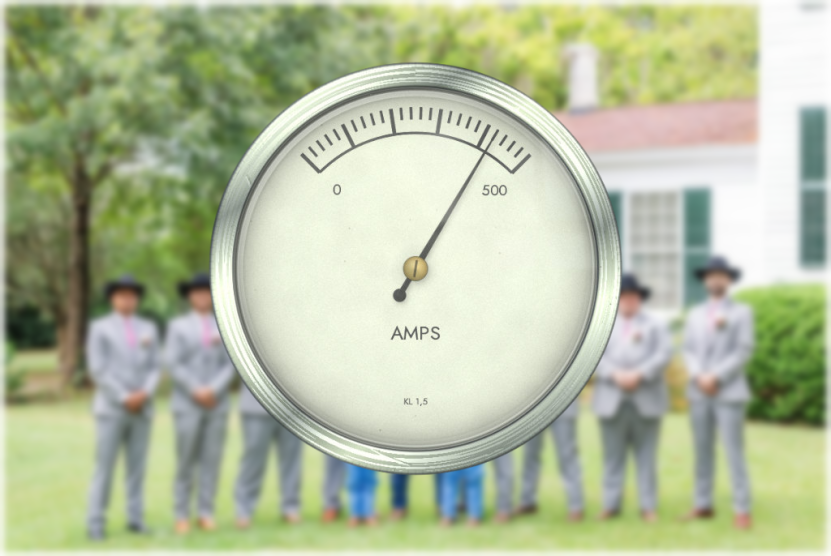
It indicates 420 A
